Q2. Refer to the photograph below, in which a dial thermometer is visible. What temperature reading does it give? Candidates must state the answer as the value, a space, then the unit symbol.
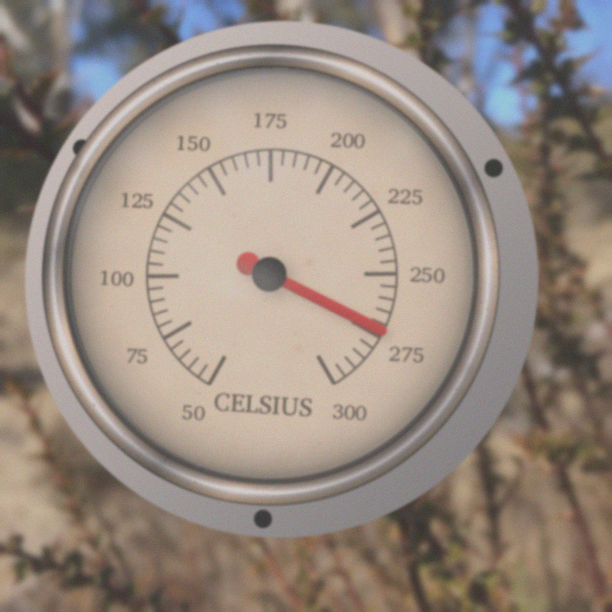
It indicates 272.5 °C
